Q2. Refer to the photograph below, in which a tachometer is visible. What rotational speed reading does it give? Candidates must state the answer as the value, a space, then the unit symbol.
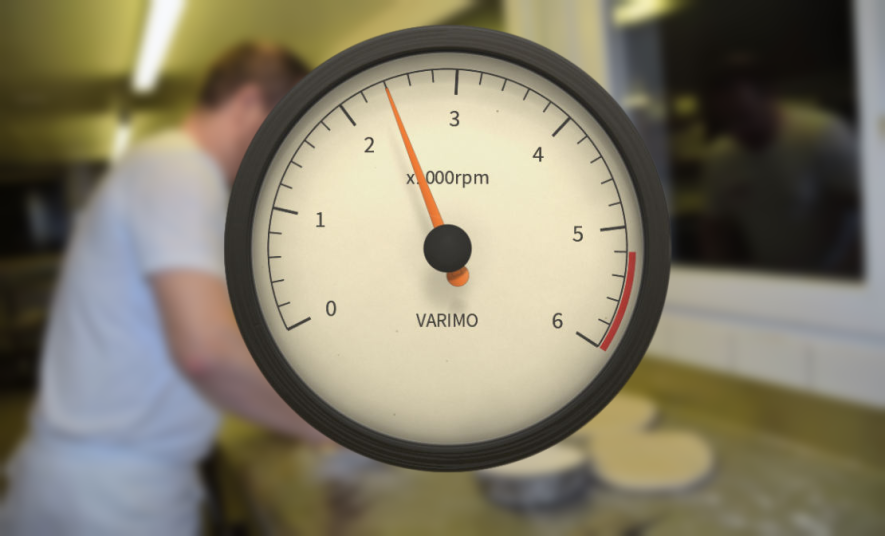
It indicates 2400 rpm
